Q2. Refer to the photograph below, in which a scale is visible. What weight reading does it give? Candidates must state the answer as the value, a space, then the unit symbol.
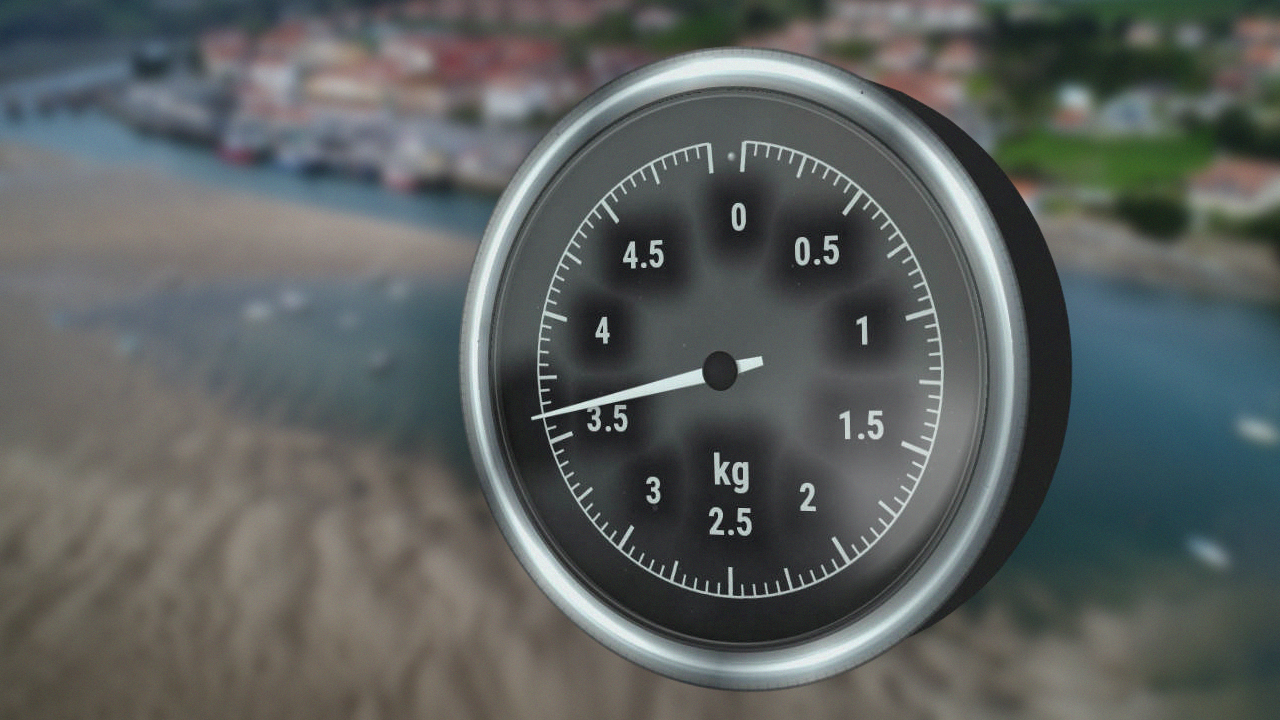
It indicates 3.6 kg
